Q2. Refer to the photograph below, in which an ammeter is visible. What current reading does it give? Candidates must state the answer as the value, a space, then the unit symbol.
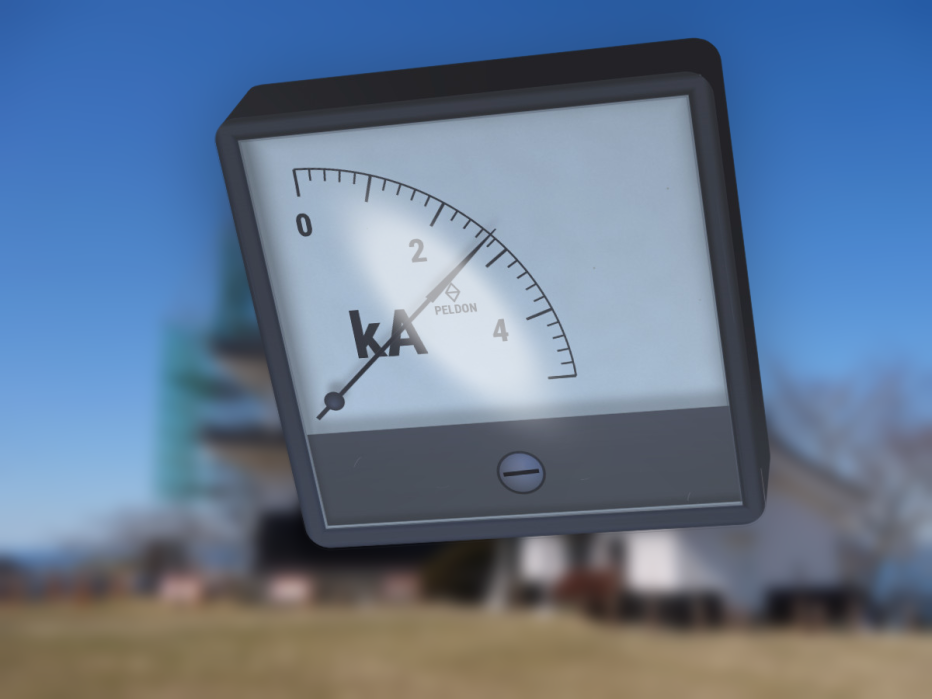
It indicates 2.7 kA
